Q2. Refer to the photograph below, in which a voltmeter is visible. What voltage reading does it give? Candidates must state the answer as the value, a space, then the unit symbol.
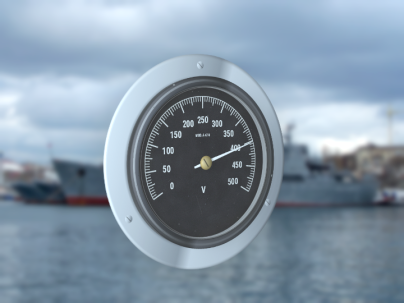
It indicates 400 V
